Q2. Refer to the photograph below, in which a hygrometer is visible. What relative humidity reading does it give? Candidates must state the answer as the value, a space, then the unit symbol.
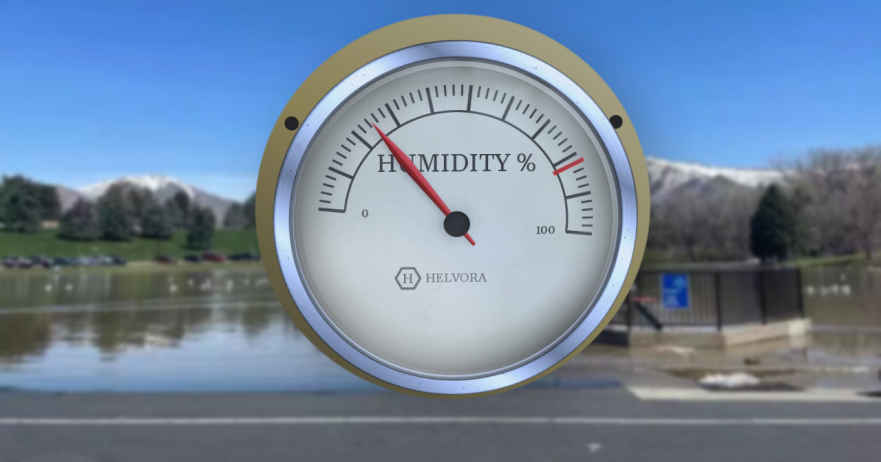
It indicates 25 %
